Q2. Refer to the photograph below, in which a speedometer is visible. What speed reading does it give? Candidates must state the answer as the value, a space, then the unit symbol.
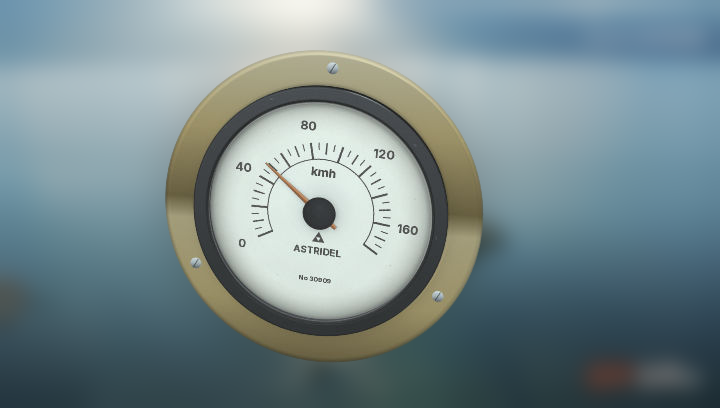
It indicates 50 km/h
